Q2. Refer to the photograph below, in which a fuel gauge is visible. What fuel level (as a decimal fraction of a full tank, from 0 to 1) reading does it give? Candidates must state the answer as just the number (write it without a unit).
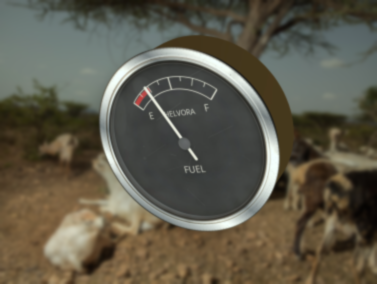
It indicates 0.25
